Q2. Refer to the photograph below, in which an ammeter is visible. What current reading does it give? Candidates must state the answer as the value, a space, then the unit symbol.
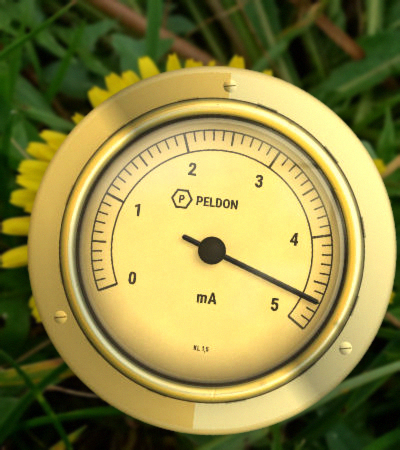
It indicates 4.7 mA
